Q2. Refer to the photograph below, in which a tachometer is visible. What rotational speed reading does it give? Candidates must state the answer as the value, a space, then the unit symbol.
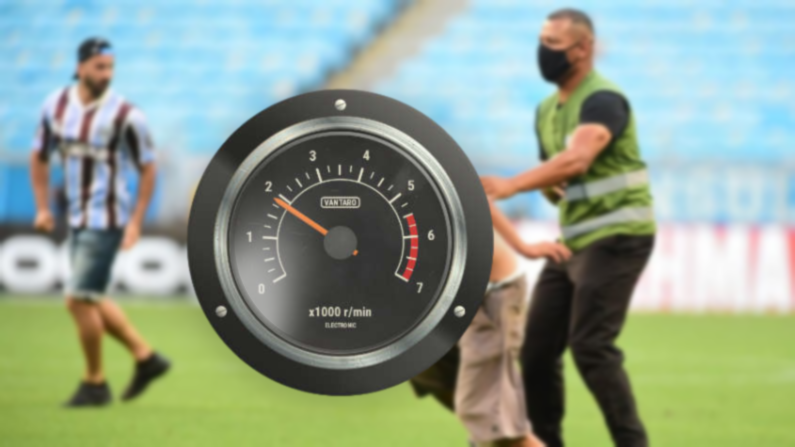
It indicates 1875 rpm
